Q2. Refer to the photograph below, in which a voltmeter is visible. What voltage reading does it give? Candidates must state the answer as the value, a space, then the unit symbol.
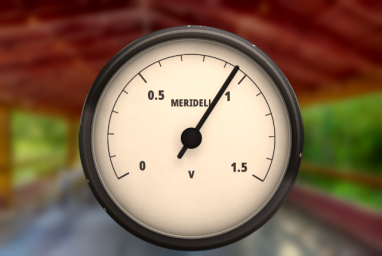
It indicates 0.95 V
